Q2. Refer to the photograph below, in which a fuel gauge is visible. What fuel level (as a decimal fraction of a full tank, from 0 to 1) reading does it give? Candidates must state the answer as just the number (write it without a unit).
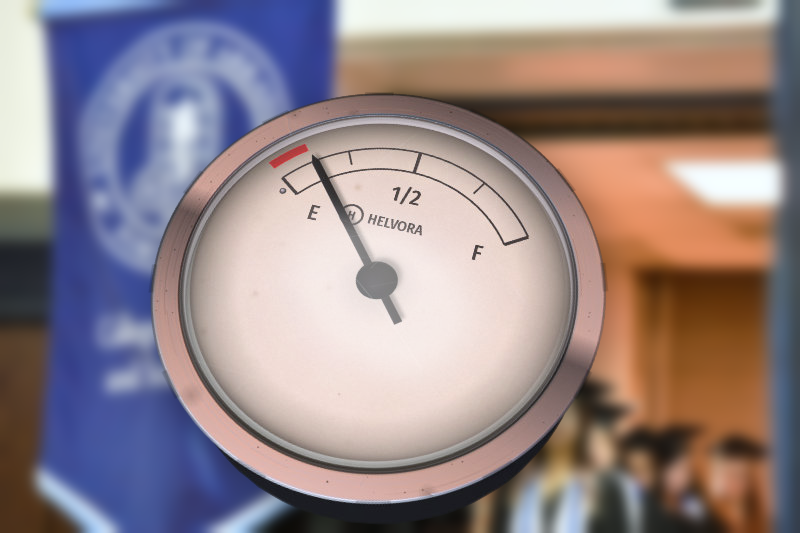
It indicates 0.125
